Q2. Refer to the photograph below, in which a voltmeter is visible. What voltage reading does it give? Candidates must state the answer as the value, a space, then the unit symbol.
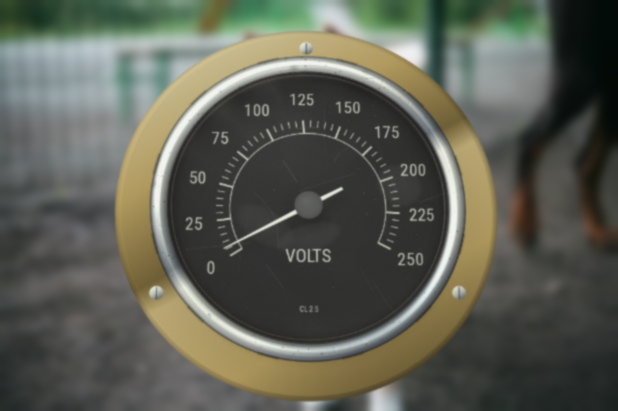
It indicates 5 V
